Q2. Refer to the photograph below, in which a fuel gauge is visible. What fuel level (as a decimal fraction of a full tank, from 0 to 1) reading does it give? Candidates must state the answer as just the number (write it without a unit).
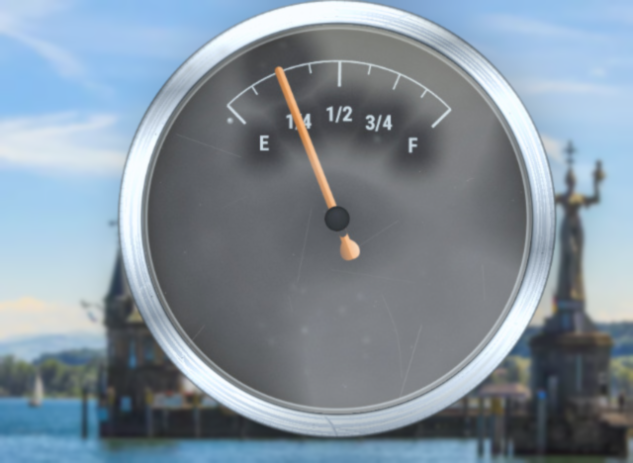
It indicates 0.25
